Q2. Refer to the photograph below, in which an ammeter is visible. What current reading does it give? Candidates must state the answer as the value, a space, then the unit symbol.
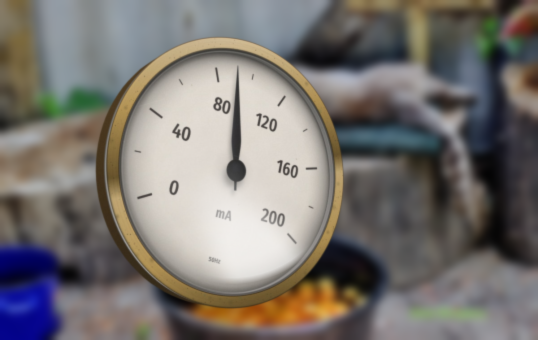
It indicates 90 mA
